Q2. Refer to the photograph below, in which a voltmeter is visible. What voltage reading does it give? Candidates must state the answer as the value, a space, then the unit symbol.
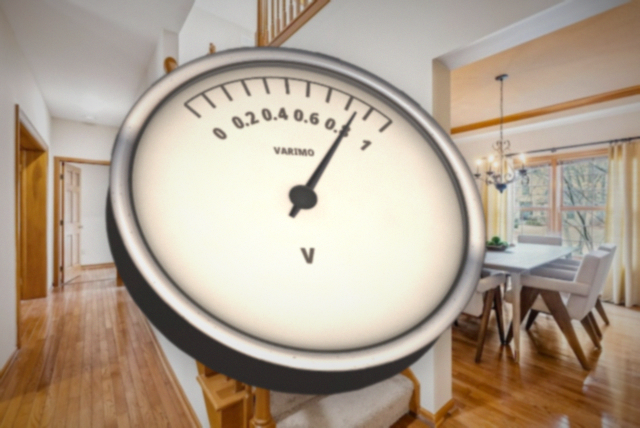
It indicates 0.85 V
